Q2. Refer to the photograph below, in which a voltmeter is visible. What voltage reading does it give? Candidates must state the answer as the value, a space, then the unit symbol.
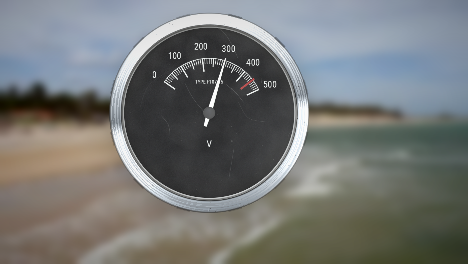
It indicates 300 V
